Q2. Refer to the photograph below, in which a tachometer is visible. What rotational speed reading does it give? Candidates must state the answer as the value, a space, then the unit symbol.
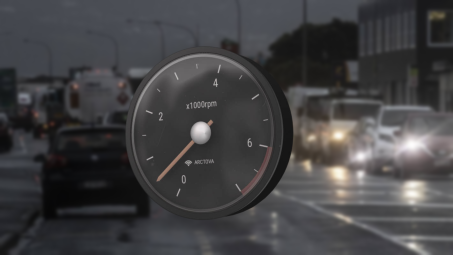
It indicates 500 rpm
